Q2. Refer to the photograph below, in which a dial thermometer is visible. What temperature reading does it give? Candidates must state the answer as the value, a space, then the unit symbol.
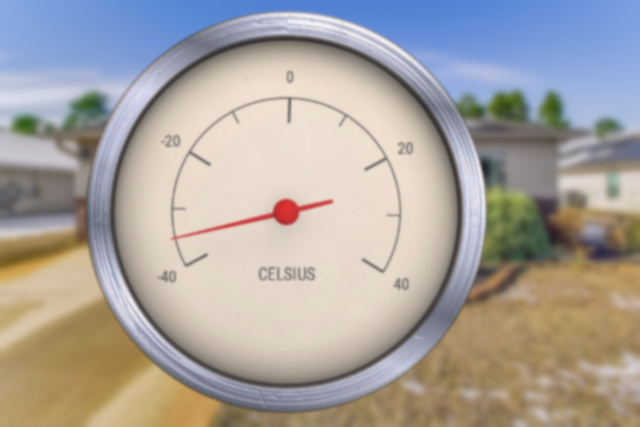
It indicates -35 °C
